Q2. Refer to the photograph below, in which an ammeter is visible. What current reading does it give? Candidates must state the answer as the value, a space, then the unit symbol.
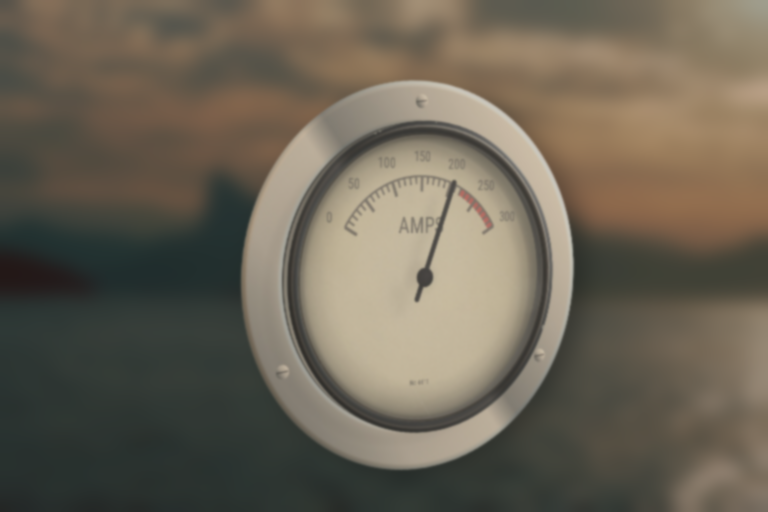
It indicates 200 A
